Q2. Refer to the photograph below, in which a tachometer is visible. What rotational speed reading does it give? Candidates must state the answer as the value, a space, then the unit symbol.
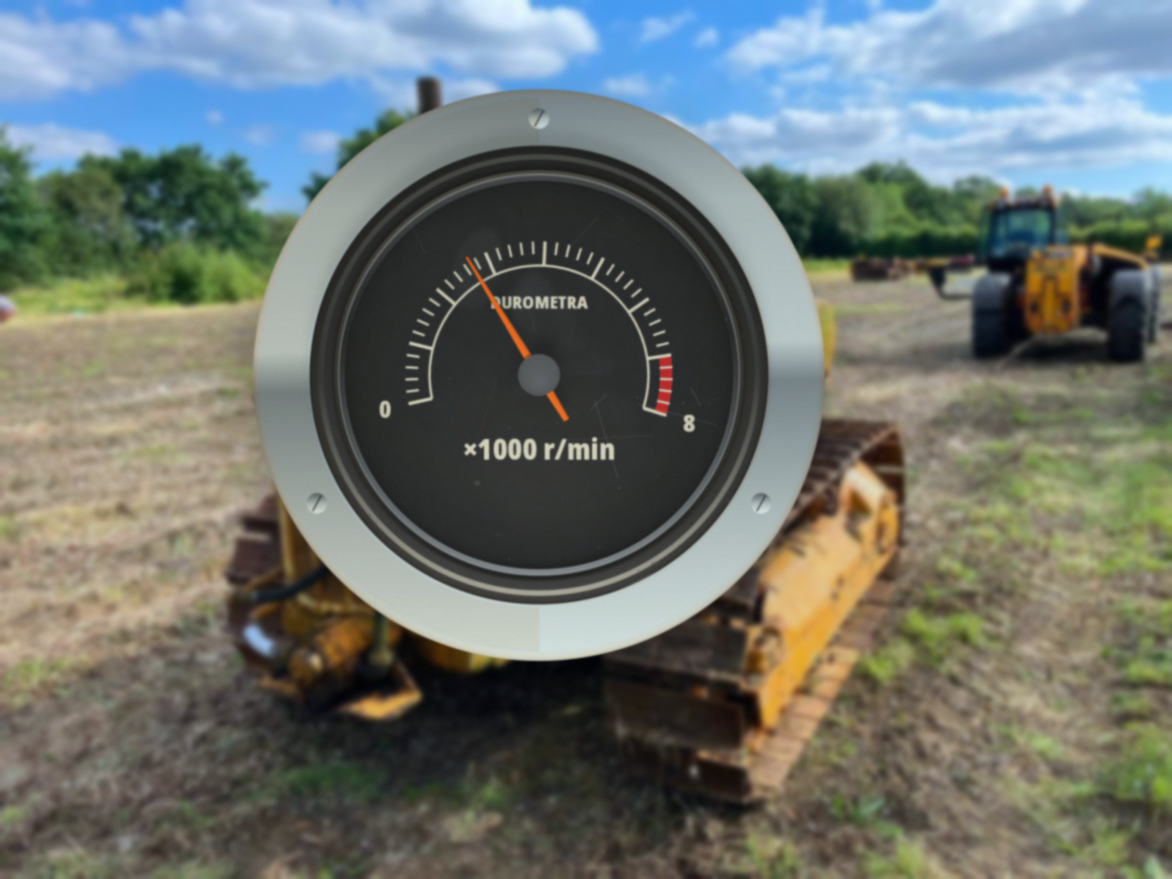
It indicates 2700 rpm
